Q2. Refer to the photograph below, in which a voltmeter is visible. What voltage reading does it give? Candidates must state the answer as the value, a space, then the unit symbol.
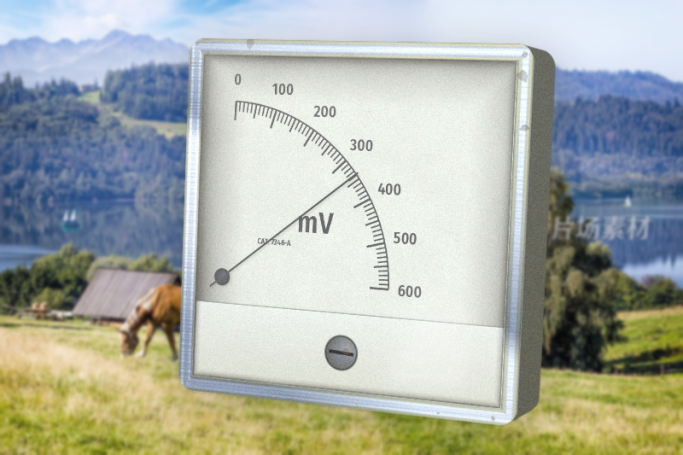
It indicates 340 mV
